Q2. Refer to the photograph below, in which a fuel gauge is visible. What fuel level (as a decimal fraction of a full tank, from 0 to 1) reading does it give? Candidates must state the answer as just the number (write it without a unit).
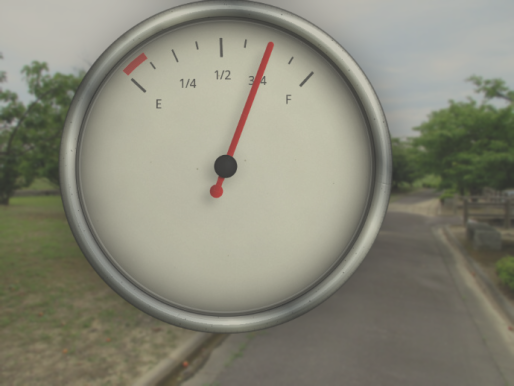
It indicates 0.75
